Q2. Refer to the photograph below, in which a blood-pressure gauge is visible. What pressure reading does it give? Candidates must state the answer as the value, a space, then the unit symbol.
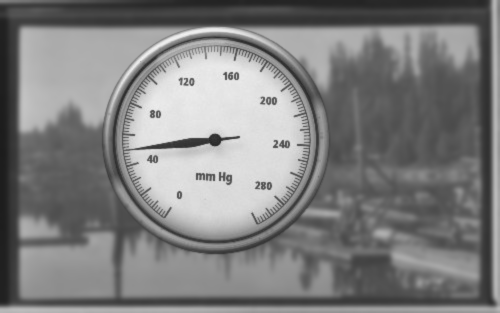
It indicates 50 mmHg
